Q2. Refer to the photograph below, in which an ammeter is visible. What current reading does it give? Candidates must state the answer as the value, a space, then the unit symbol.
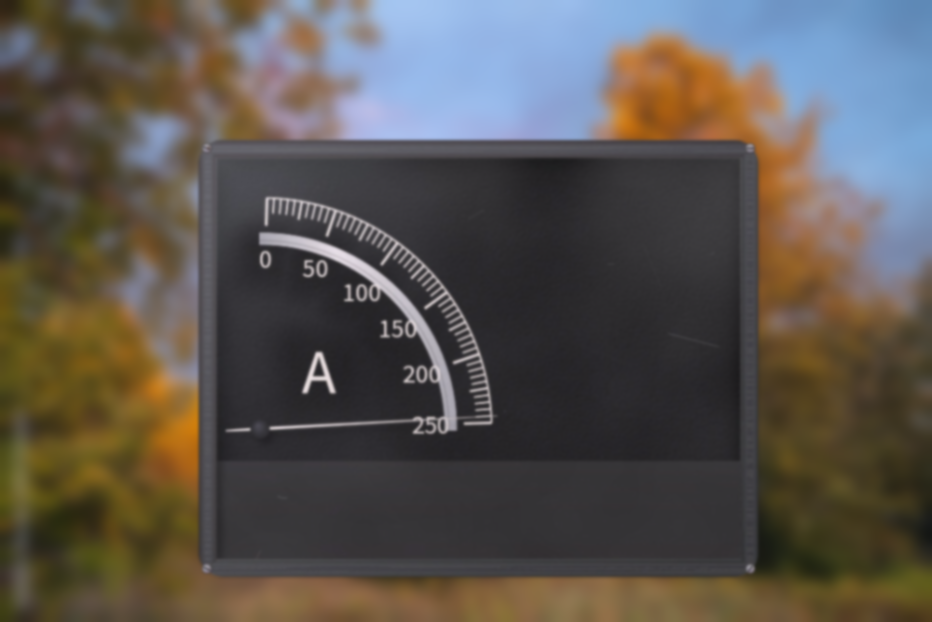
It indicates 245 A
